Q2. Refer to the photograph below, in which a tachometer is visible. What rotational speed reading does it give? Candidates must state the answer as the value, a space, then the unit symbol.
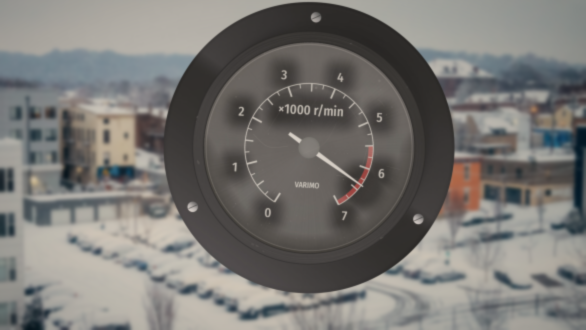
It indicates 6375 rpm
